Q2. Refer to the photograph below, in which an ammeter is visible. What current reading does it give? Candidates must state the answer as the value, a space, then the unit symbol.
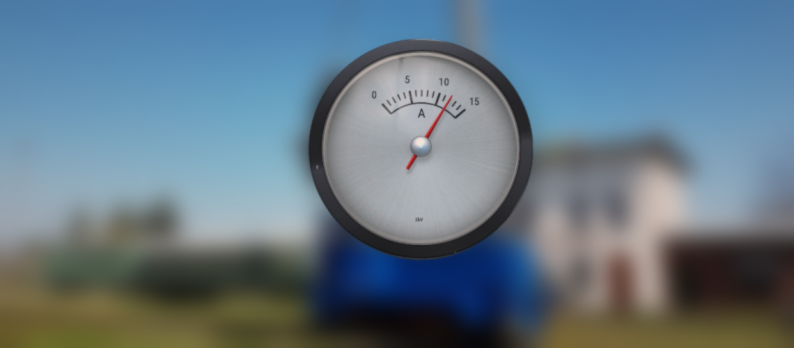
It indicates 12 A
